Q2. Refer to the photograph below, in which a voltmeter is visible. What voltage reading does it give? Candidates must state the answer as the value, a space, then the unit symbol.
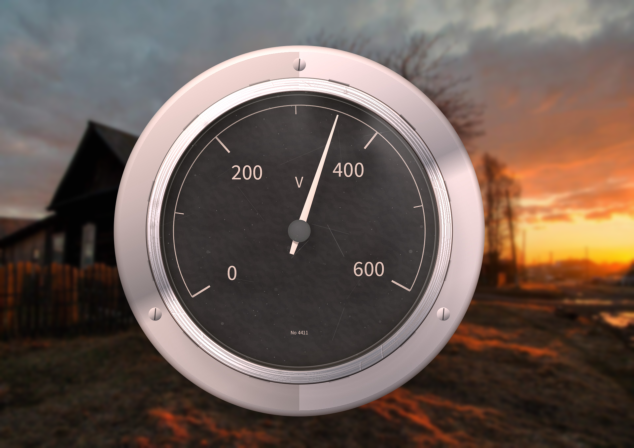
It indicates 350 V
